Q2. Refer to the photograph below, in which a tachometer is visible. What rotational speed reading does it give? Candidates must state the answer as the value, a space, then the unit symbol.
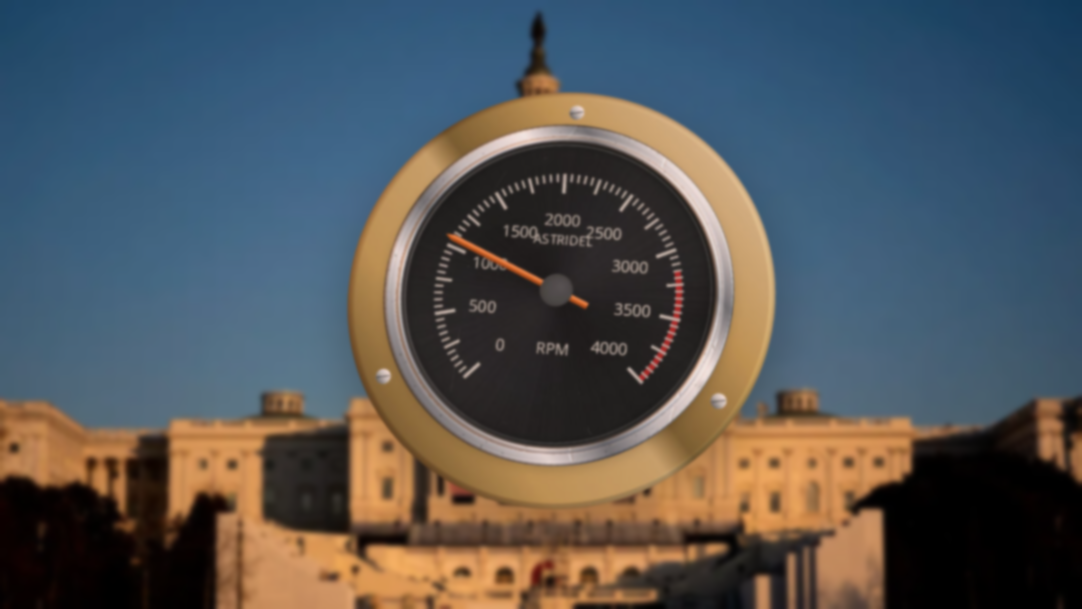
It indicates 1050 rpm
